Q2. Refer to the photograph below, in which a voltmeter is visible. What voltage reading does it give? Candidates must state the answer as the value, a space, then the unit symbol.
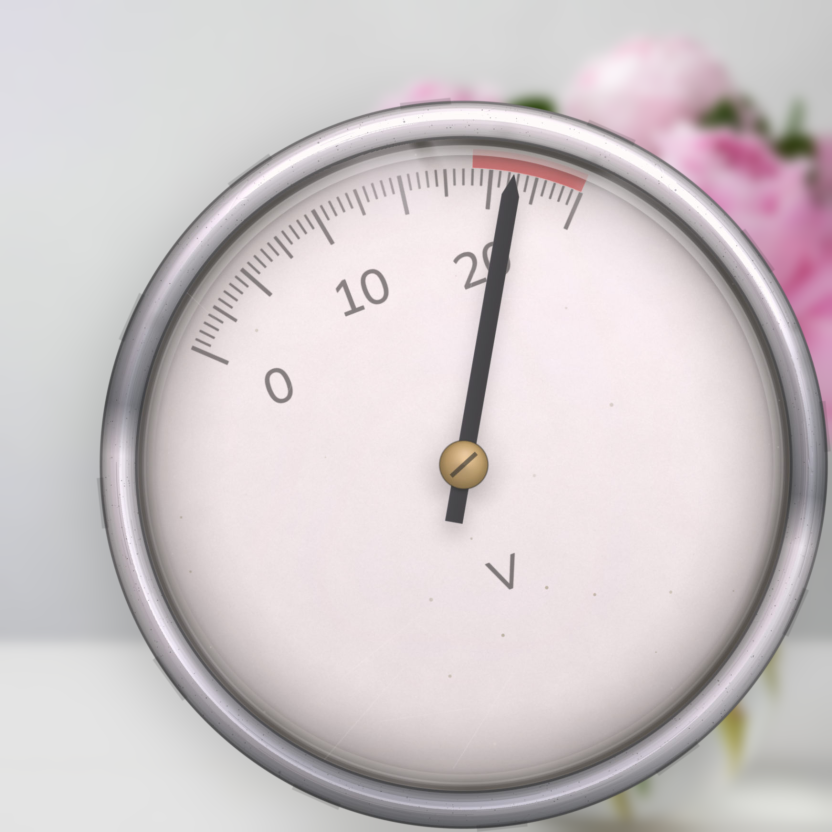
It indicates 21.25 V
